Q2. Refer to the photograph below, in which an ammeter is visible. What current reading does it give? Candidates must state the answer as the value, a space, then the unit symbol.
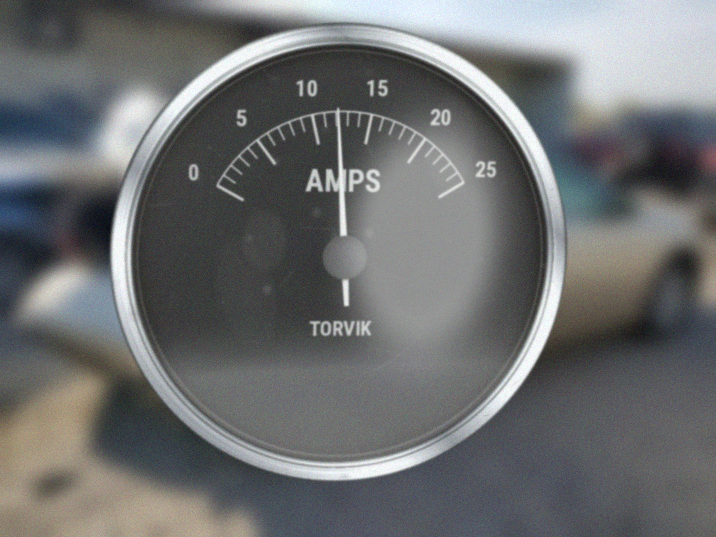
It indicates 12 A
